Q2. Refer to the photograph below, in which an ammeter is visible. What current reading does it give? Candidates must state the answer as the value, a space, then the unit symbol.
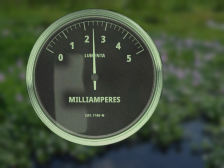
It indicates 2.4 mA
